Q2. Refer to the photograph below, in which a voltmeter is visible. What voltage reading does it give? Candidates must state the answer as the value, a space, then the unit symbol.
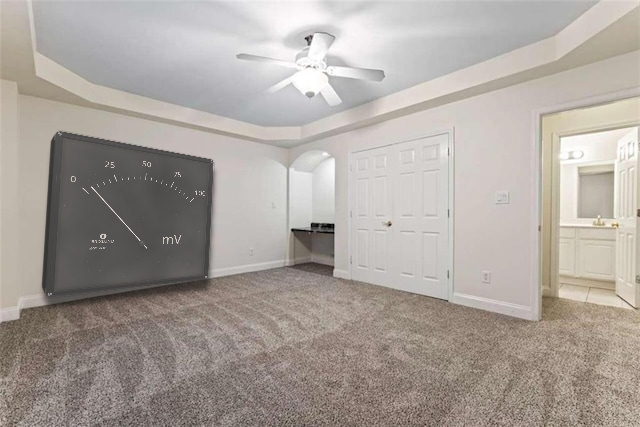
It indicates 5 mV
